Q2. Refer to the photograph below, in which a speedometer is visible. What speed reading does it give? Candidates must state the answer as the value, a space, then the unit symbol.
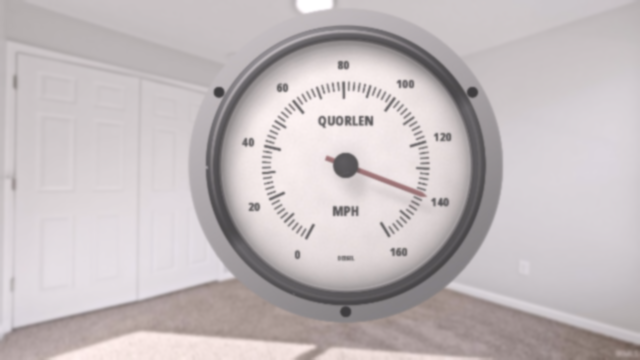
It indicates 140 mph
